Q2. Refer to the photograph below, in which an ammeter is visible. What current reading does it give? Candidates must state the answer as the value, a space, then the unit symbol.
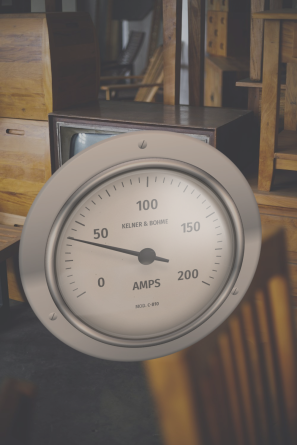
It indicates 40 A
